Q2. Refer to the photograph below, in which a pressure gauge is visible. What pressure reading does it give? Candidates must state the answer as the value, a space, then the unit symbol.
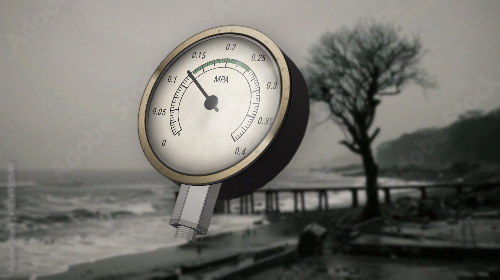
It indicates 0.125 MPa
